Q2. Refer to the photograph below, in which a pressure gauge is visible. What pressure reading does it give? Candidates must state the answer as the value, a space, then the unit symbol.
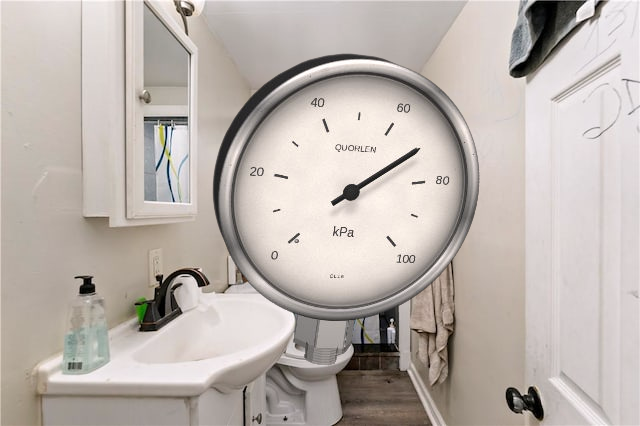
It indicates 70 kPa
